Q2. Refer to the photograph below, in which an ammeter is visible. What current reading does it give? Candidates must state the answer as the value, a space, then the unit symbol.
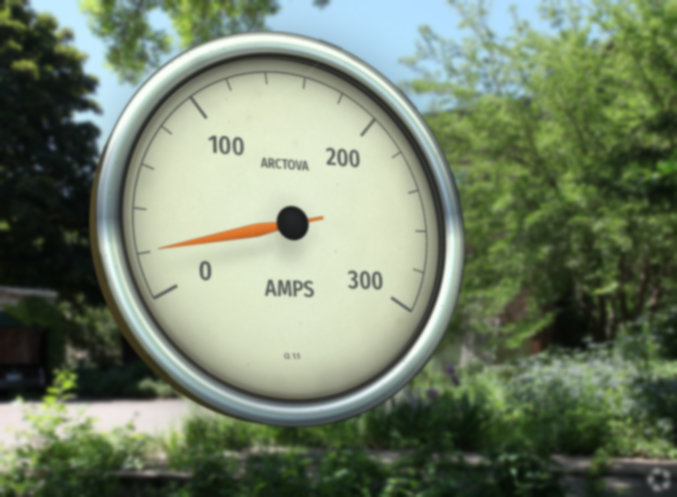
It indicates 20 A
